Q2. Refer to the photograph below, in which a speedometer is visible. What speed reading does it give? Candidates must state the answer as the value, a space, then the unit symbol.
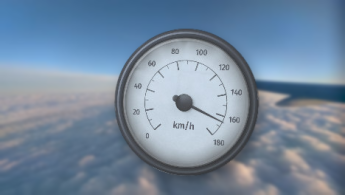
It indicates 165 km/h
